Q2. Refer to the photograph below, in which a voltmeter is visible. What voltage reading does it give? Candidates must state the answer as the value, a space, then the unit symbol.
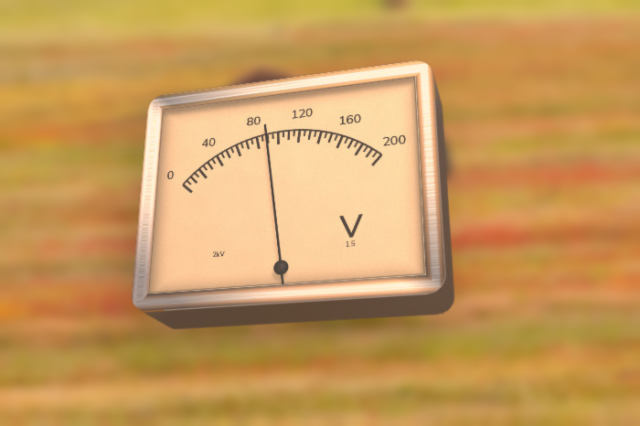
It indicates 90 V
